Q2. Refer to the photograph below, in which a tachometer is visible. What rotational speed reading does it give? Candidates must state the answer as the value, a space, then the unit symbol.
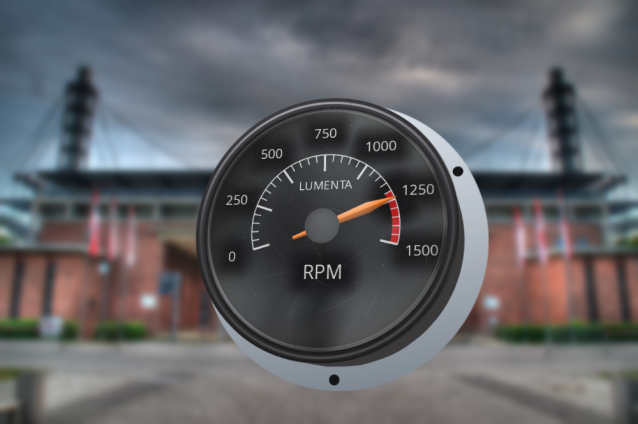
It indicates 1250 rpm
